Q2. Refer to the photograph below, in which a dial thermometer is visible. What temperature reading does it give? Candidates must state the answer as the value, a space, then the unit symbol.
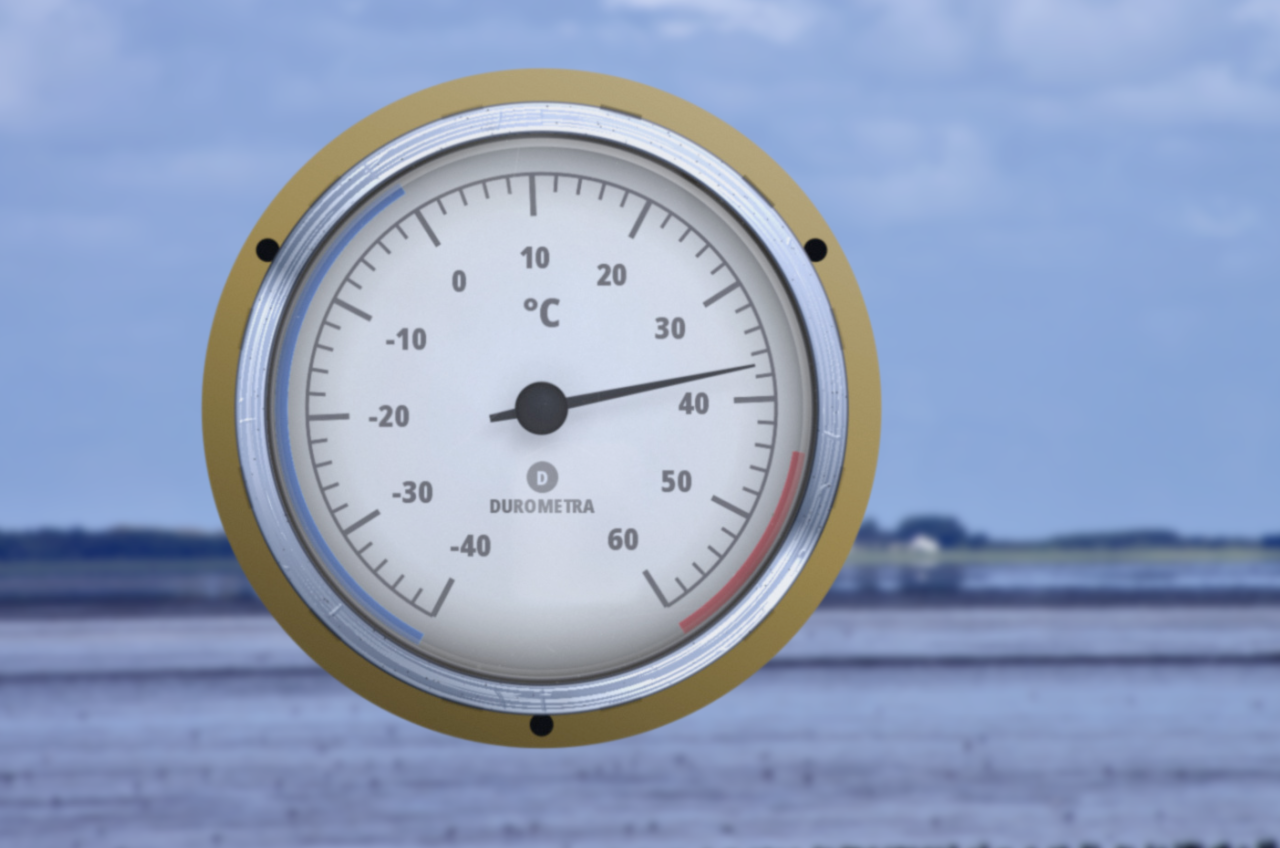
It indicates 37 °C
